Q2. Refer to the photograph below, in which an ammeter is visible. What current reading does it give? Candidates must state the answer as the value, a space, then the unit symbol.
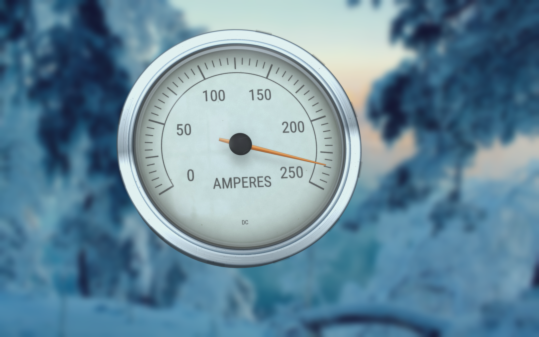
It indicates 235 A
